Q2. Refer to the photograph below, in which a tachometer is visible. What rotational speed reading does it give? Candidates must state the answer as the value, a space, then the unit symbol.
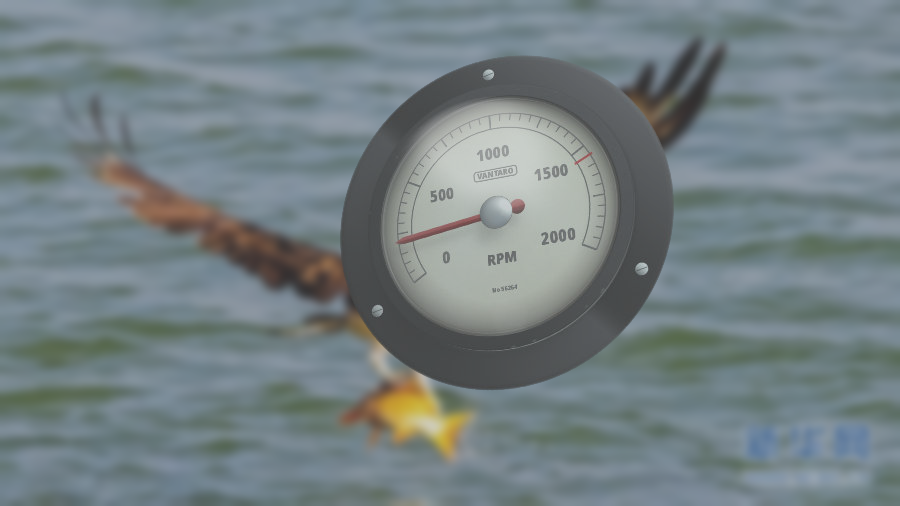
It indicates 200 rpm
